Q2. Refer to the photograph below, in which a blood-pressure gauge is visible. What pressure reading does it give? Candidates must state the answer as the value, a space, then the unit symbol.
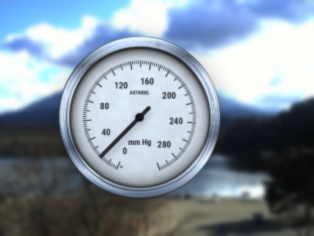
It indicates 20 mmHg
